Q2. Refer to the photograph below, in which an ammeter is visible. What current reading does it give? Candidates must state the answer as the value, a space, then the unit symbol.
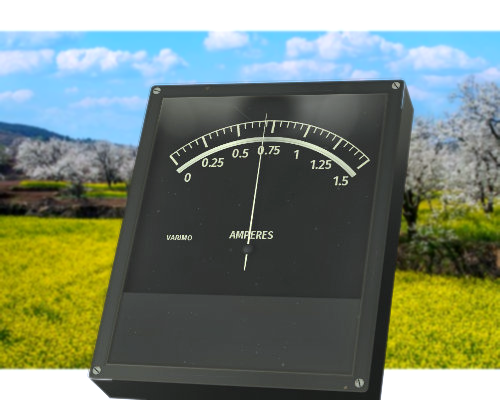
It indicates 0.7 A
